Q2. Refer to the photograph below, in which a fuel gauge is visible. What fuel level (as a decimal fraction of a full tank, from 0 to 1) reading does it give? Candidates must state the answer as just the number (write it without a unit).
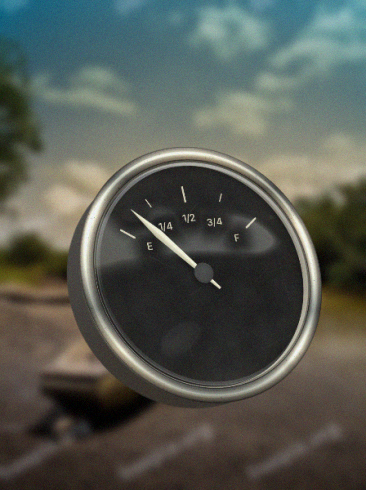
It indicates 0.125
